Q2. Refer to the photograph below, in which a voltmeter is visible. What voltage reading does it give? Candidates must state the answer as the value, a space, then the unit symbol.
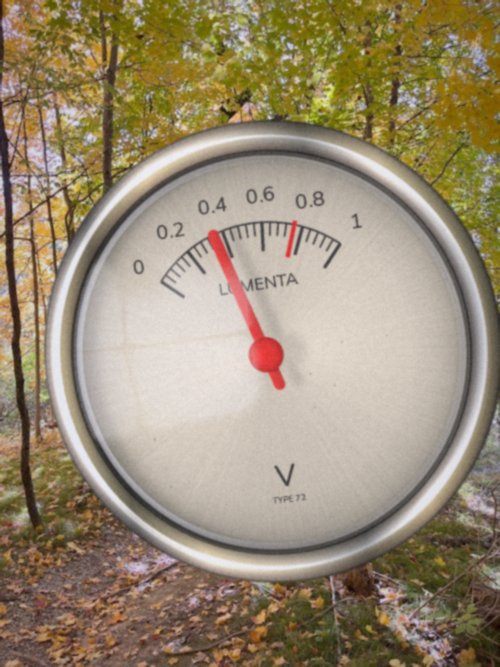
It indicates 0.36 V
